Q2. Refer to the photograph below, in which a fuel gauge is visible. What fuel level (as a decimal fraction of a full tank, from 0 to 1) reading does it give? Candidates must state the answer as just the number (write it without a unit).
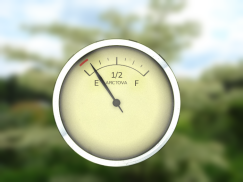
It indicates 0.125
